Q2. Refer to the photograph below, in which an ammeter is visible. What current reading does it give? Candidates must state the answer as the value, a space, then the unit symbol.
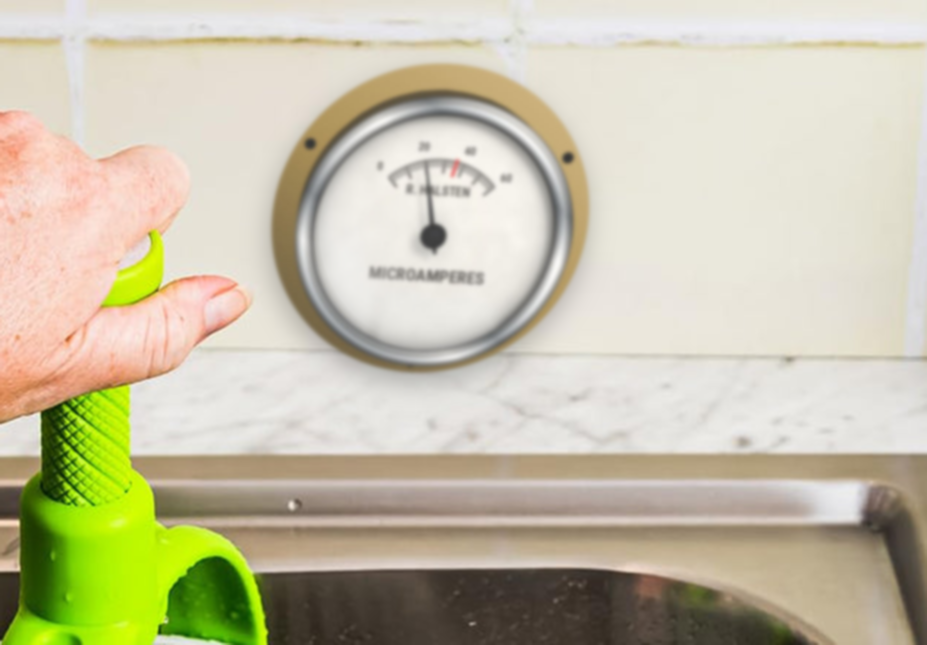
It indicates 20 µA
